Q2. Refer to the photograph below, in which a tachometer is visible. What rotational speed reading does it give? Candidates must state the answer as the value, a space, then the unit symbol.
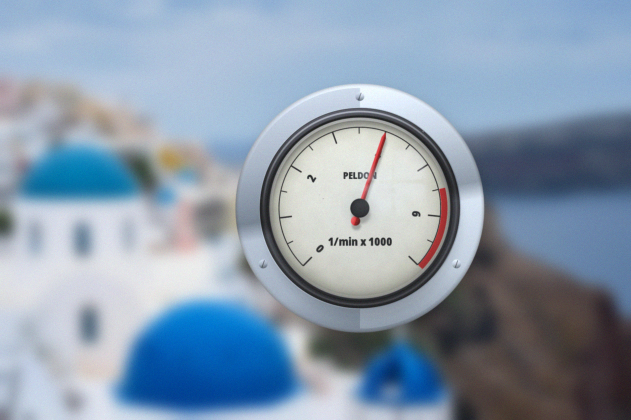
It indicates 4000 rpm
